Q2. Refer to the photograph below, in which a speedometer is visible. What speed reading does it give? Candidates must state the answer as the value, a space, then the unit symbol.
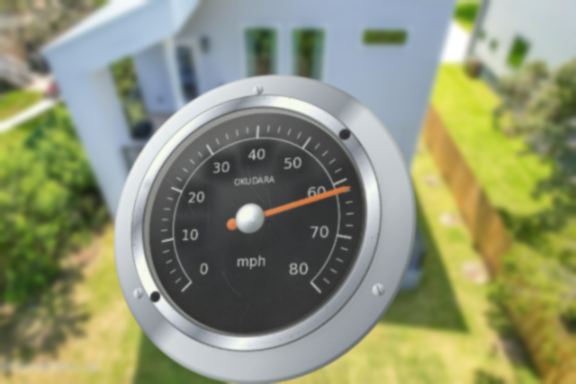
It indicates 62 mph
